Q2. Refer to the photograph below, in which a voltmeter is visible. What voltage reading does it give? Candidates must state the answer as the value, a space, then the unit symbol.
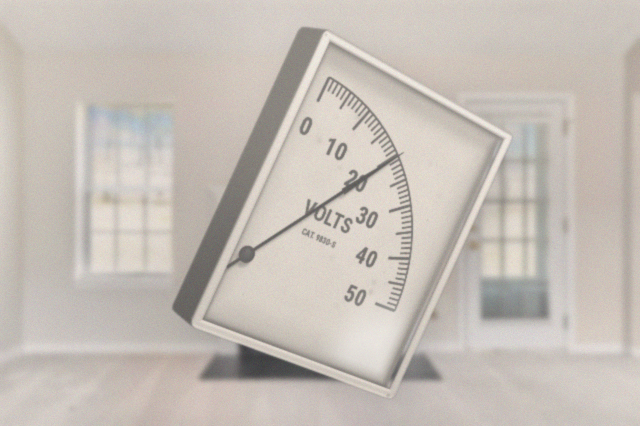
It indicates 20 V
